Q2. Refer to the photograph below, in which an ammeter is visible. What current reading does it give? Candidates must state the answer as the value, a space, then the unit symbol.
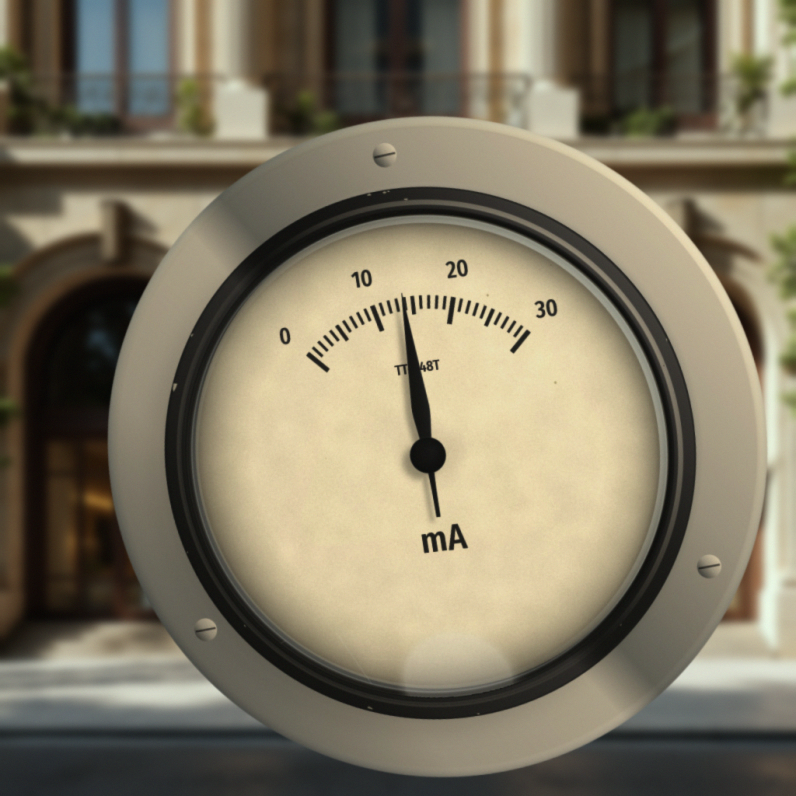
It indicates 14 mA
